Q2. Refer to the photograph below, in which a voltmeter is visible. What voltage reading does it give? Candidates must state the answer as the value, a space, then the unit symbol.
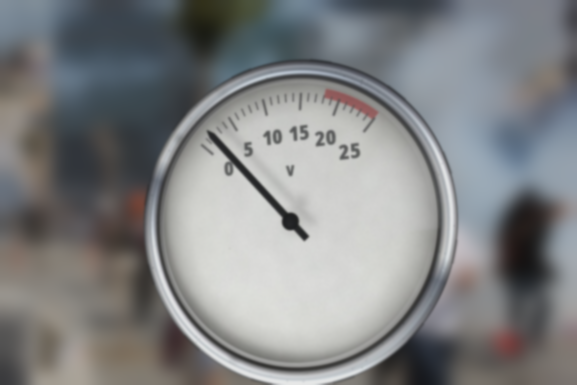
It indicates 2 V
